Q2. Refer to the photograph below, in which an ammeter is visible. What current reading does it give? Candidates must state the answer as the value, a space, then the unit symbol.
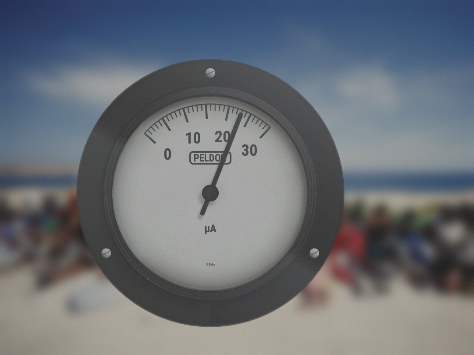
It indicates 23 µA
